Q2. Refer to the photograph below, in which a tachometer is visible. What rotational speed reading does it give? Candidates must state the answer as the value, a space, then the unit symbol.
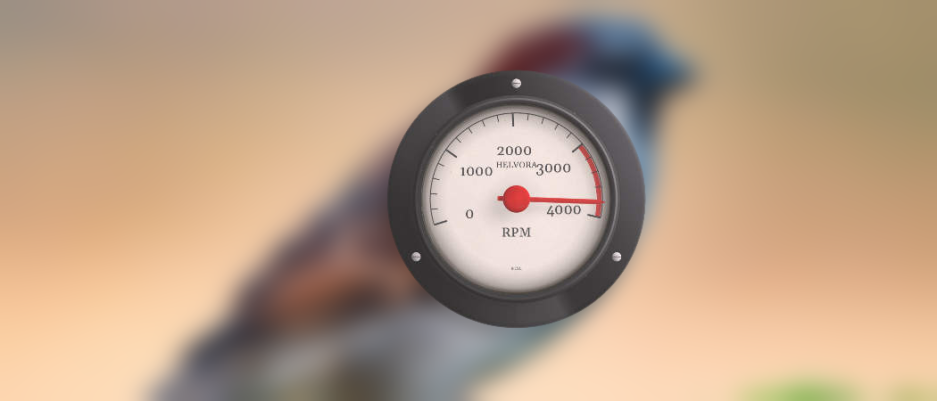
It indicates 3800 rpm
